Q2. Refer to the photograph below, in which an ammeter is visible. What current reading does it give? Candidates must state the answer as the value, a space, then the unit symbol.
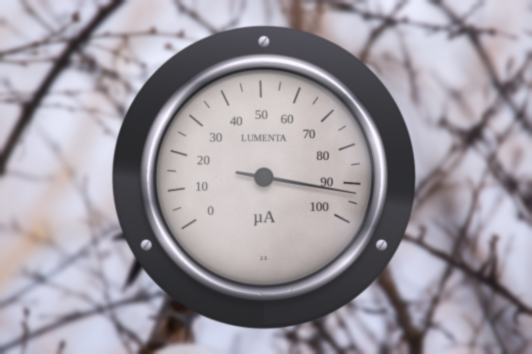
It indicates 92.5 µA
